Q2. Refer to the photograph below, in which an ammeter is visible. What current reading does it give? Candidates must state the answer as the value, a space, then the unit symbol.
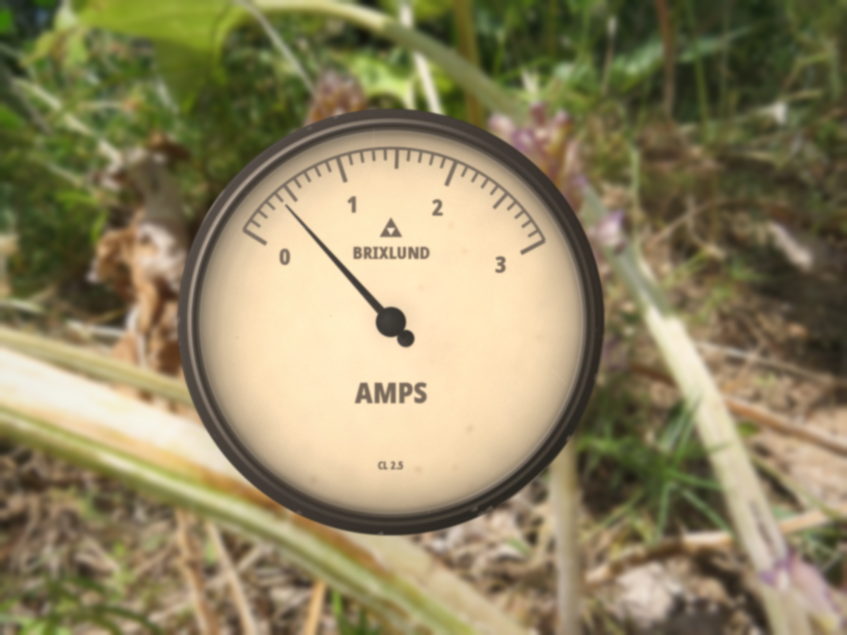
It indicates 0.4 A
